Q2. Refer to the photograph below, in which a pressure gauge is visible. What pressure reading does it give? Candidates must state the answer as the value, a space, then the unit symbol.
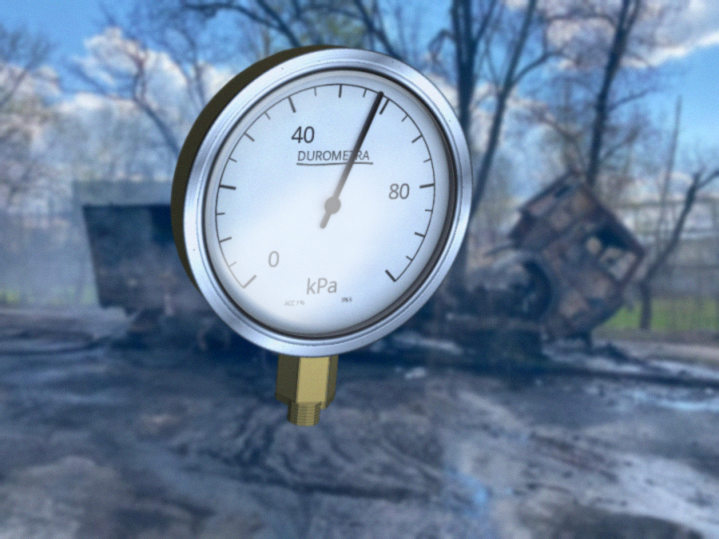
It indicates 57.5 kPa
